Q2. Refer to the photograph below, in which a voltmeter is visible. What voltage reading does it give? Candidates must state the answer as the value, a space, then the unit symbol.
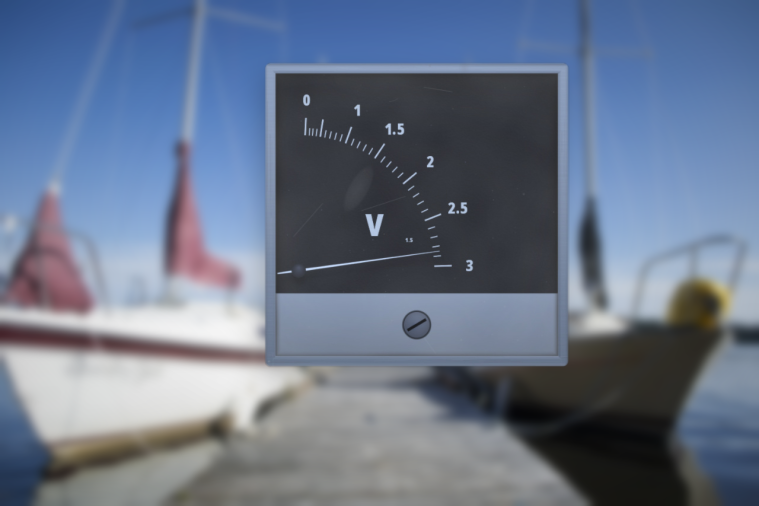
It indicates 2.85 V
